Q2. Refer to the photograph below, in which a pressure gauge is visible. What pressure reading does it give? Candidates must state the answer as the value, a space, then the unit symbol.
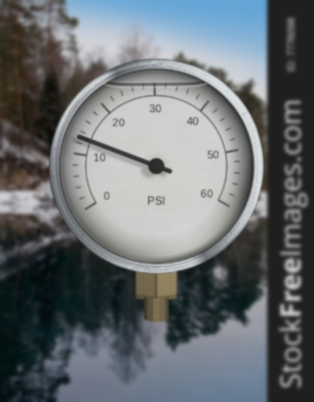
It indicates 13 psi
